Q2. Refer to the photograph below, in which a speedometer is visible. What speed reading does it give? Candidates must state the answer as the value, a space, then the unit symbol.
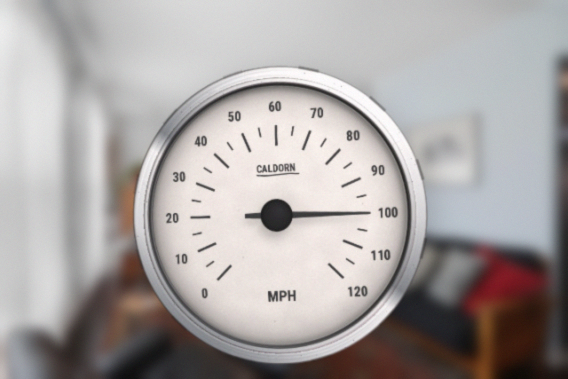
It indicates 100 mph
